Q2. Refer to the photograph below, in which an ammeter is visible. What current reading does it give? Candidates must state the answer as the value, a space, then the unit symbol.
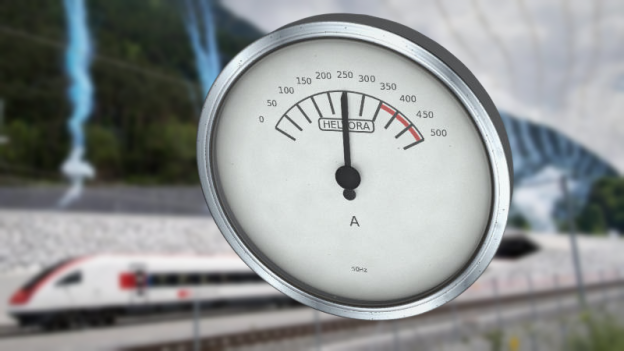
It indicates 250 A
